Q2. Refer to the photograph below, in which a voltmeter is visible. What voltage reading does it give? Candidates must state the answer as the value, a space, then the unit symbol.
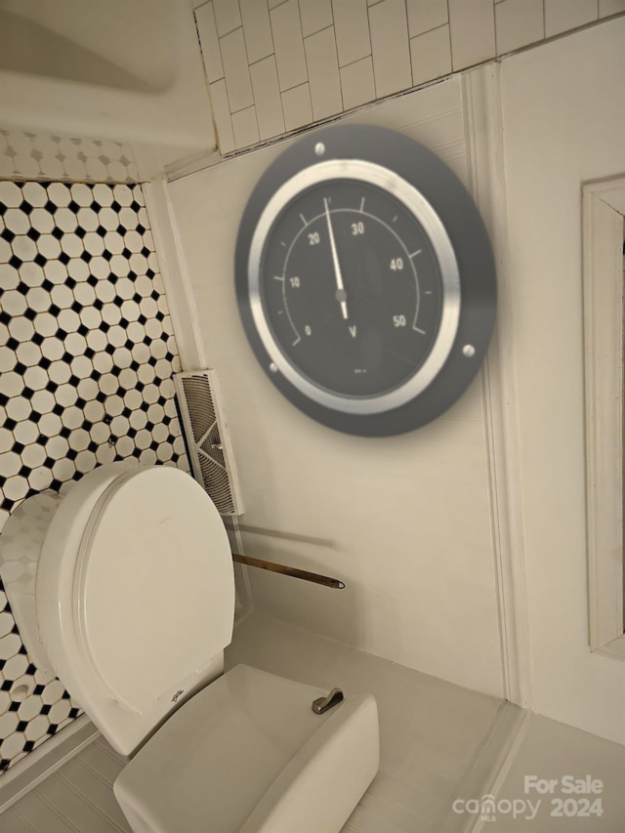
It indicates 25 V
